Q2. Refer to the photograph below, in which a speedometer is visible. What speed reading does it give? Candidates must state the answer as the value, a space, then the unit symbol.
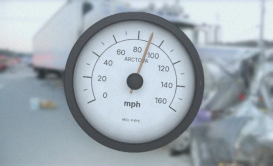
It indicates 90 mph
